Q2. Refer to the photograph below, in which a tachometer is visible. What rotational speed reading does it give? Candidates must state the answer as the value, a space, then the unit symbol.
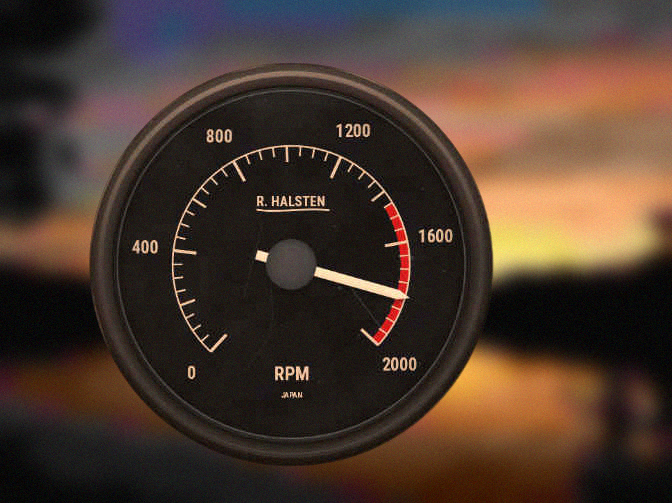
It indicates 1800 rpm
